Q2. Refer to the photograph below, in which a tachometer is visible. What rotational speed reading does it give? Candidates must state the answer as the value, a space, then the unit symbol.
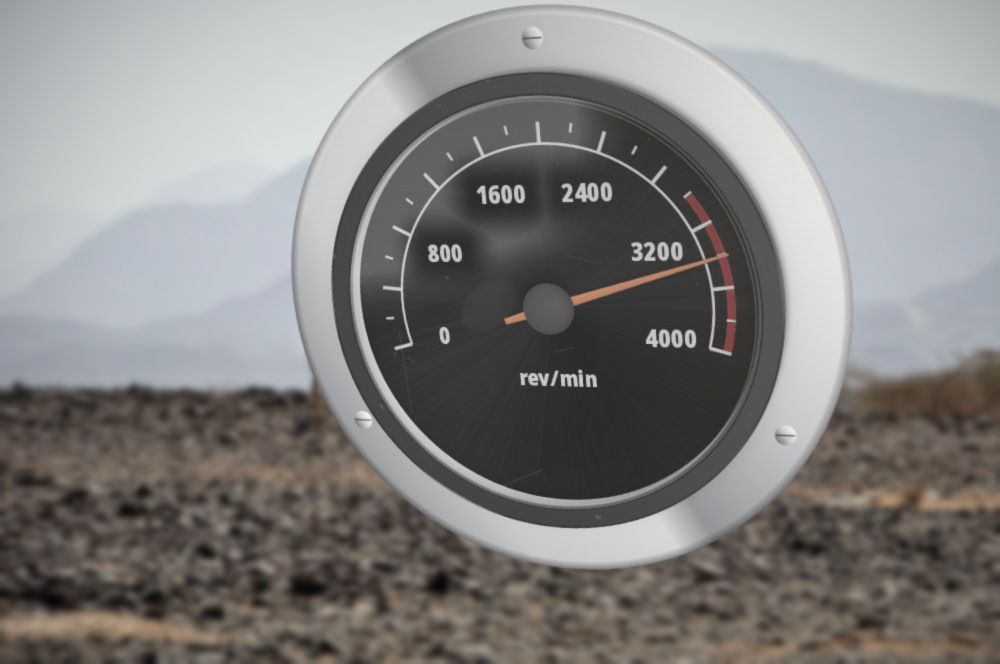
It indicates 3400 rpm
